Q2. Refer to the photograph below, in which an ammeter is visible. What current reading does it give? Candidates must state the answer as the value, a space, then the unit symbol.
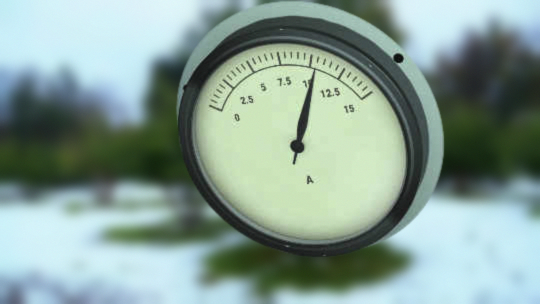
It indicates 10.5 A
